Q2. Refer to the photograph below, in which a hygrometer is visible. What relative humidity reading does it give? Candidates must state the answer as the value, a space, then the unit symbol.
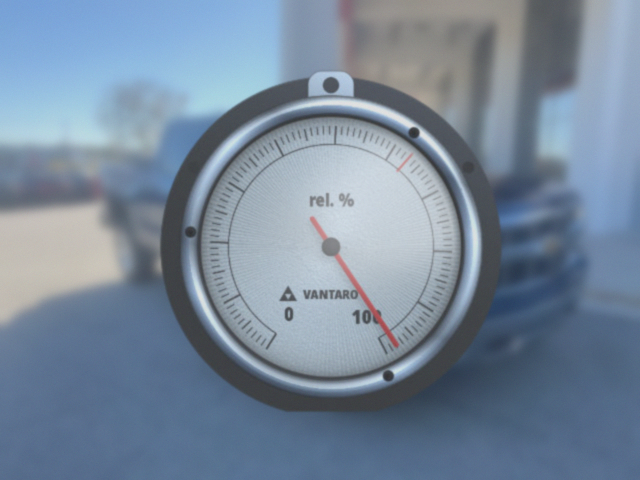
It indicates 98 %
